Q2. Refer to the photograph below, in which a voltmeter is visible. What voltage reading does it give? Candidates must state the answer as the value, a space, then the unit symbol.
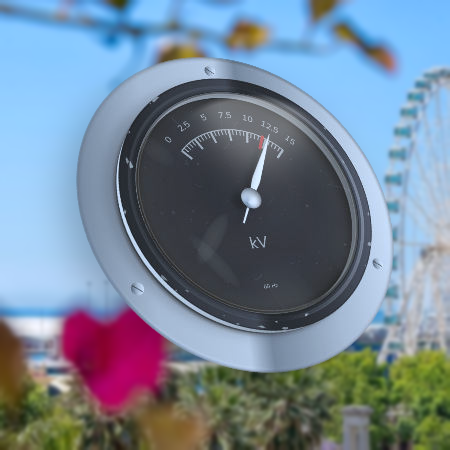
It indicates 12.5 kV
